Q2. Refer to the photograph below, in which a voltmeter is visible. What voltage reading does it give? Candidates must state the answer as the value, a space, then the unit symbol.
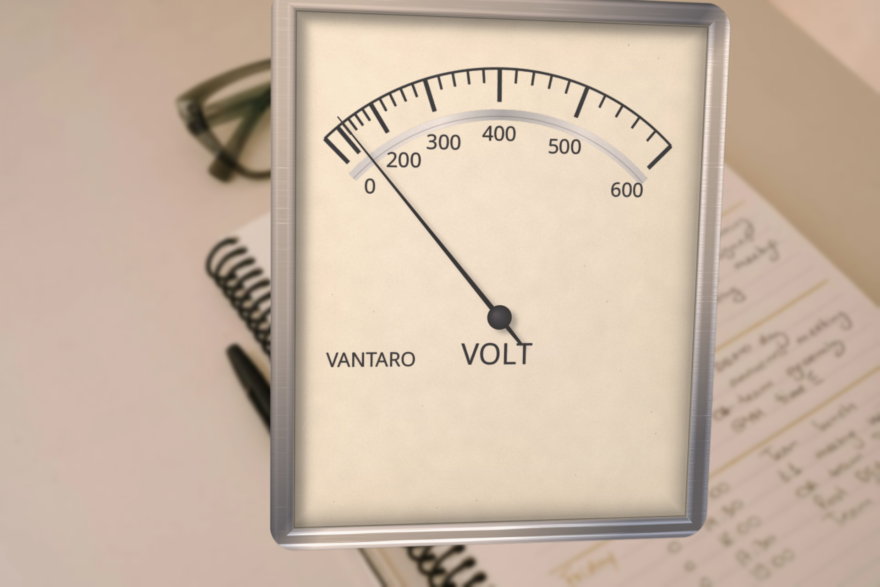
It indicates 120 V
